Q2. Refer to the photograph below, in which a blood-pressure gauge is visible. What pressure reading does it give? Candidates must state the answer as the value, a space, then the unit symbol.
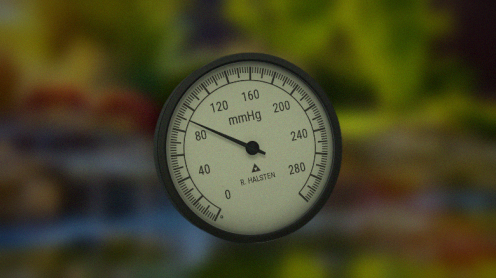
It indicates 90 mmHg
